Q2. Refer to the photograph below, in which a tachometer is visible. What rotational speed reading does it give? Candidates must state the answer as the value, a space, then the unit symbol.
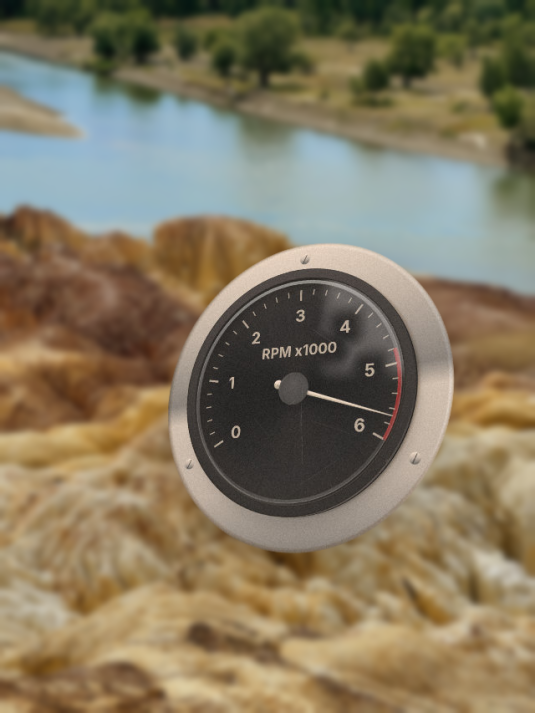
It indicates 5700 rpm
